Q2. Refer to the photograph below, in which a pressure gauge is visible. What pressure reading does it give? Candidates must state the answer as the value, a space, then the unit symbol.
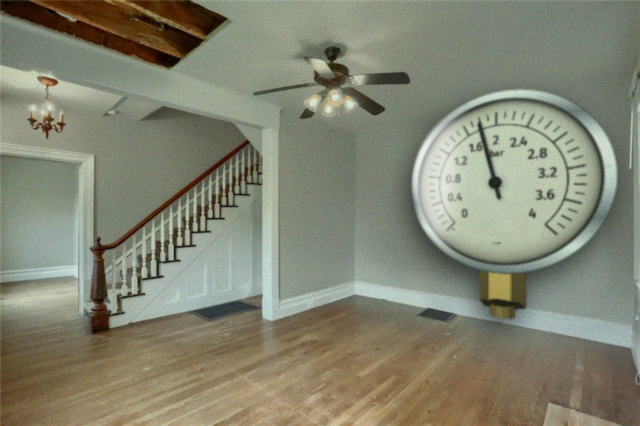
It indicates 1.8 bar
